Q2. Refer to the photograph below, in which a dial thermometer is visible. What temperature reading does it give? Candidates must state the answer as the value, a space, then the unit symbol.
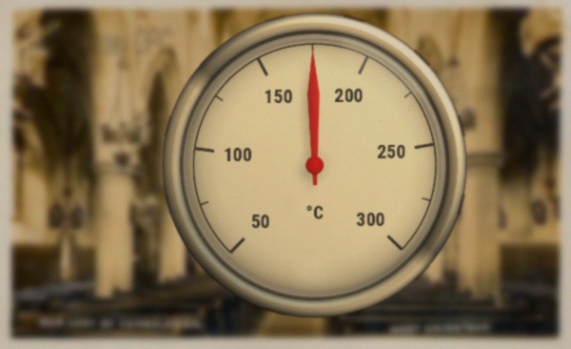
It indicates 175 °C
